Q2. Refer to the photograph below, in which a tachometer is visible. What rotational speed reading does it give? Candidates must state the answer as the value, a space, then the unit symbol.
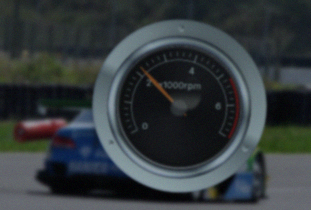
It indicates 2200 rpm
